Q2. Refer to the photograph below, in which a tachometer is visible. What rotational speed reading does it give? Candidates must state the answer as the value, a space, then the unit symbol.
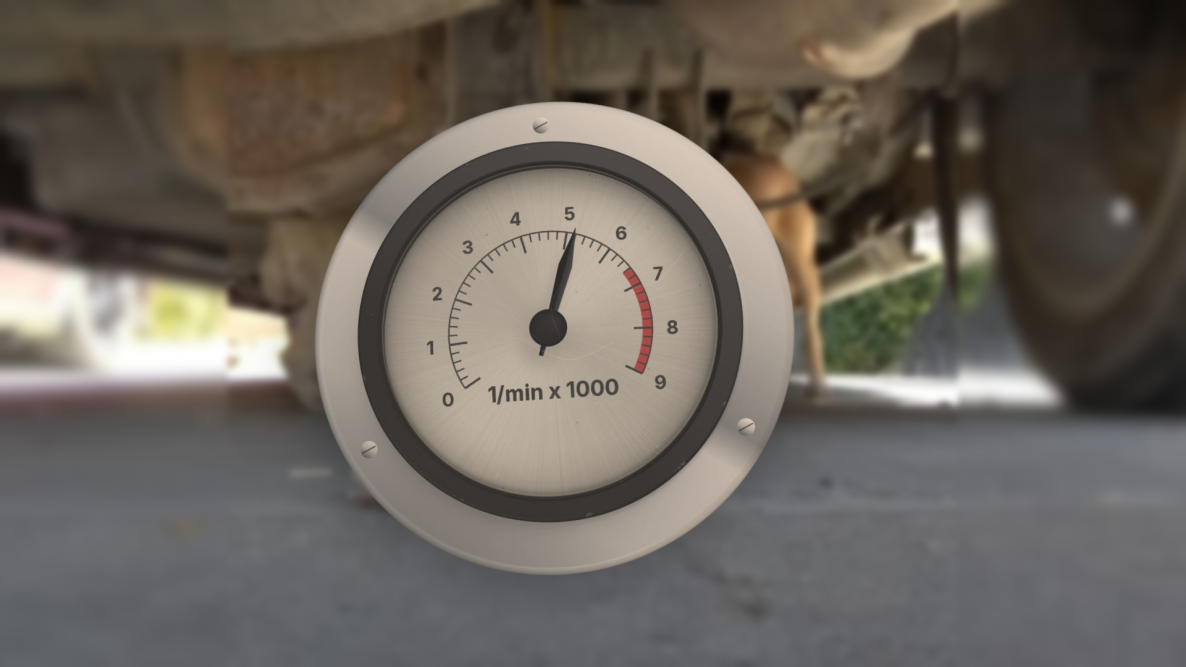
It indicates 5200 rpm
